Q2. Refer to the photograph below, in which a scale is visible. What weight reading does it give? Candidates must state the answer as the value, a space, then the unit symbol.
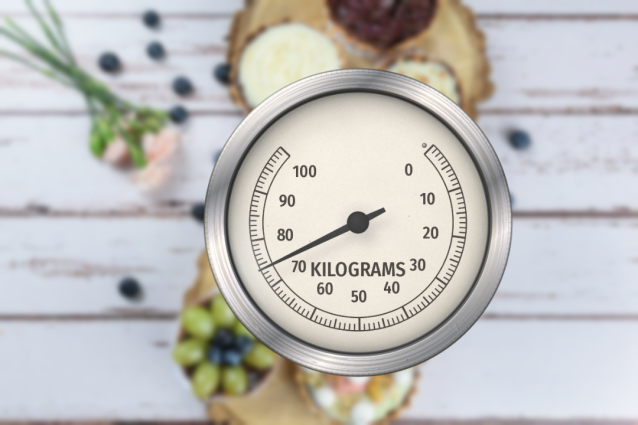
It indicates 74 kg
